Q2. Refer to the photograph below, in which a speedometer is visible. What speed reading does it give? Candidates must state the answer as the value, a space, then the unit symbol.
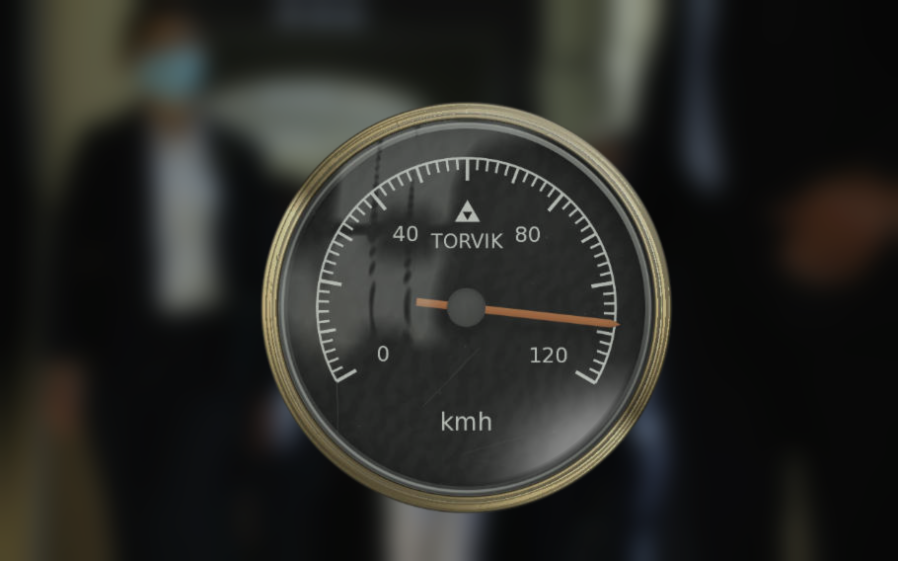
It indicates 108 km/h
